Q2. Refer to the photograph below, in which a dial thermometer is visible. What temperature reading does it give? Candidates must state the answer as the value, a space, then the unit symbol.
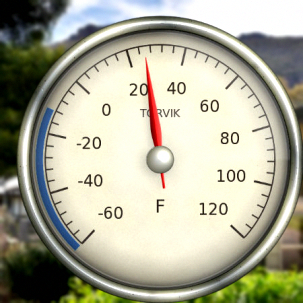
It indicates 26 °F
